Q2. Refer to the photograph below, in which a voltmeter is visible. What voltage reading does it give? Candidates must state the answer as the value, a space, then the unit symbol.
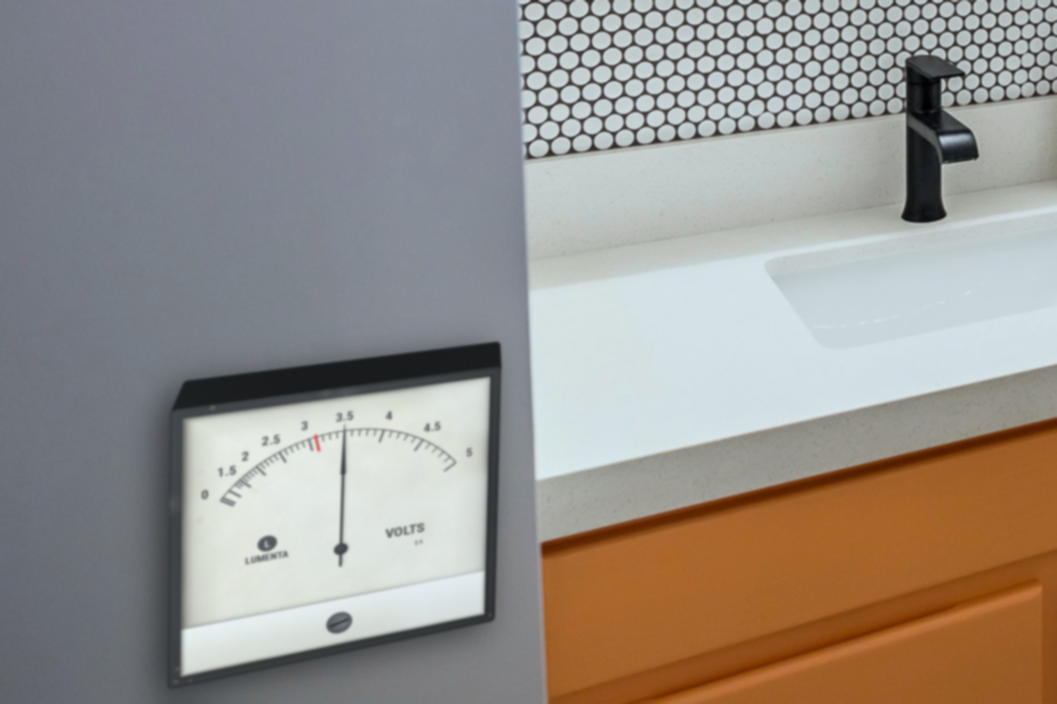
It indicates 3.5 V
